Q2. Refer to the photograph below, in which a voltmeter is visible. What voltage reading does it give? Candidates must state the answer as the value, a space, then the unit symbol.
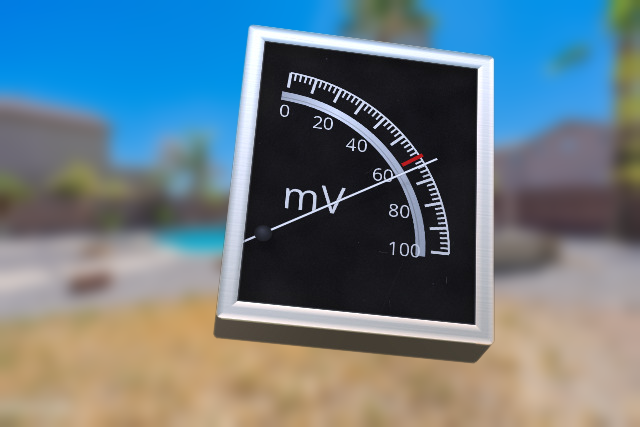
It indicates 64 mV
